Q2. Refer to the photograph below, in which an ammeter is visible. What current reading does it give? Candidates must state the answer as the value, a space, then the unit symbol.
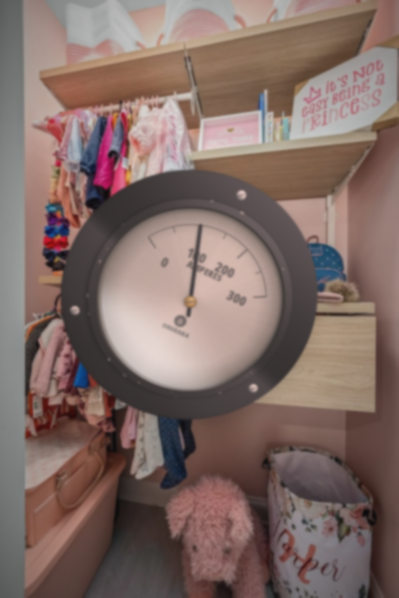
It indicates 100 A
